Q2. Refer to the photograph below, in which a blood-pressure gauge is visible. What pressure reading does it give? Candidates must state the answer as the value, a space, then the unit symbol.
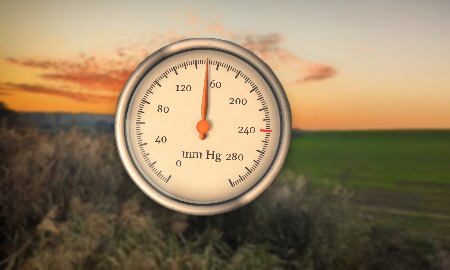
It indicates 150 mmHg
